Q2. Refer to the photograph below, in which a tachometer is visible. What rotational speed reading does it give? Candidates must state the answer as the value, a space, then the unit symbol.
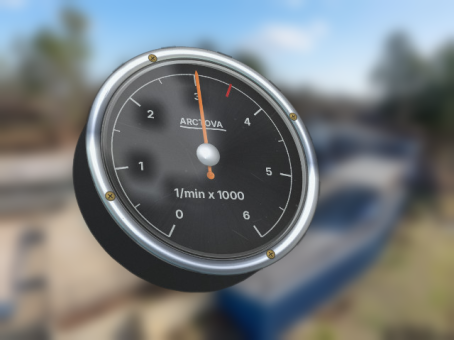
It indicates 3000 rpm
